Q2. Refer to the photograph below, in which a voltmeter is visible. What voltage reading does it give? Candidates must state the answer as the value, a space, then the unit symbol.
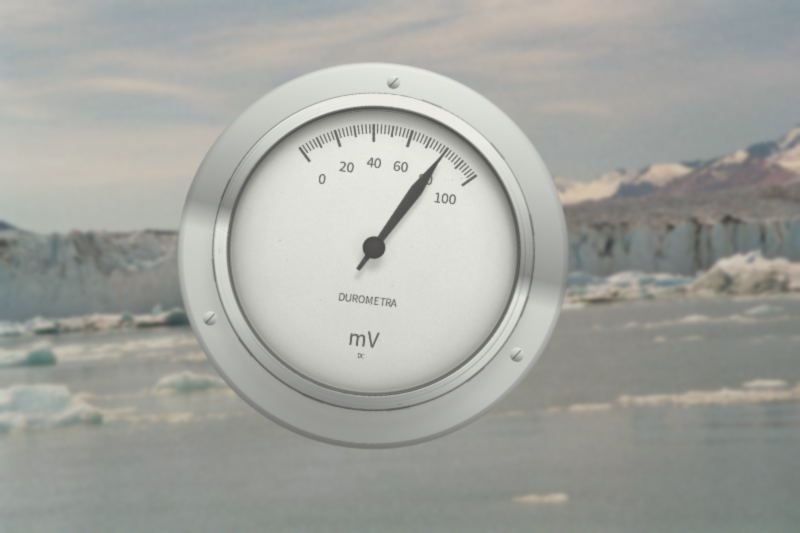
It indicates 80 mV
